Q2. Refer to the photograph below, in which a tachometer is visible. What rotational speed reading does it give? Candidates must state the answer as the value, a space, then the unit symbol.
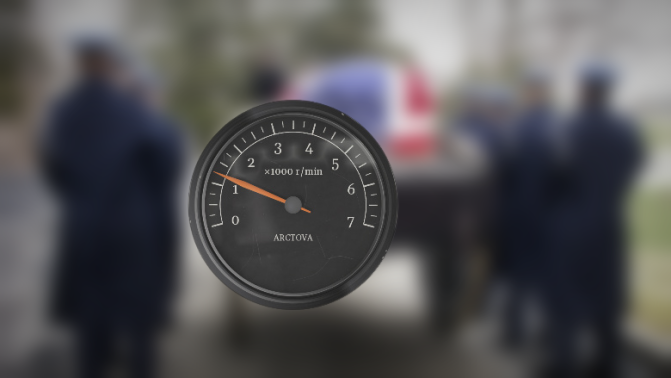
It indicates 1250 rpm
